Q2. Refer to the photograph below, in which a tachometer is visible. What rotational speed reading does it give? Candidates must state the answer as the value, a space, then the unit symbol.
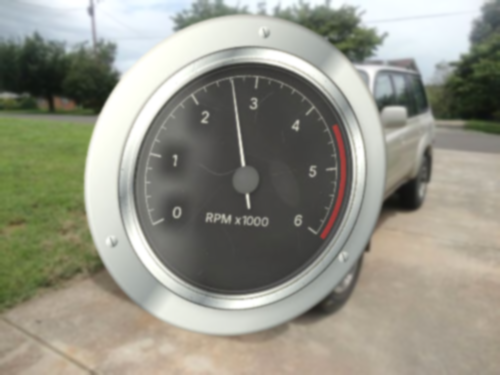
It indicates 2600 rpm
